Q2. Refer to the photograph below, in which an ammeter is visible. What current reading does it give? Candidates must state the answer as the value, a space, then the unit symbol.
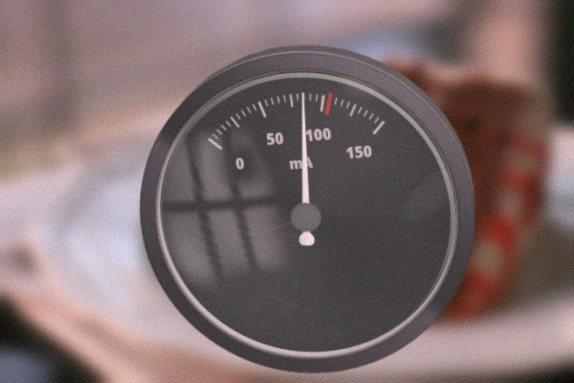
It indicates 85 mA
